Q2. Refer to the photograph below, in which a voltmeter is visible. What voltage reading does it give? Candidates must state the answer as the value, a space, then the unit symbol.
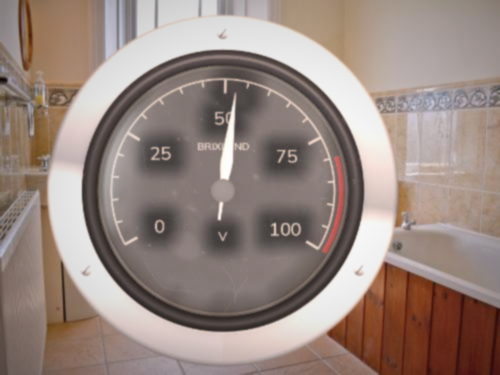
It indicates 52.5 V
